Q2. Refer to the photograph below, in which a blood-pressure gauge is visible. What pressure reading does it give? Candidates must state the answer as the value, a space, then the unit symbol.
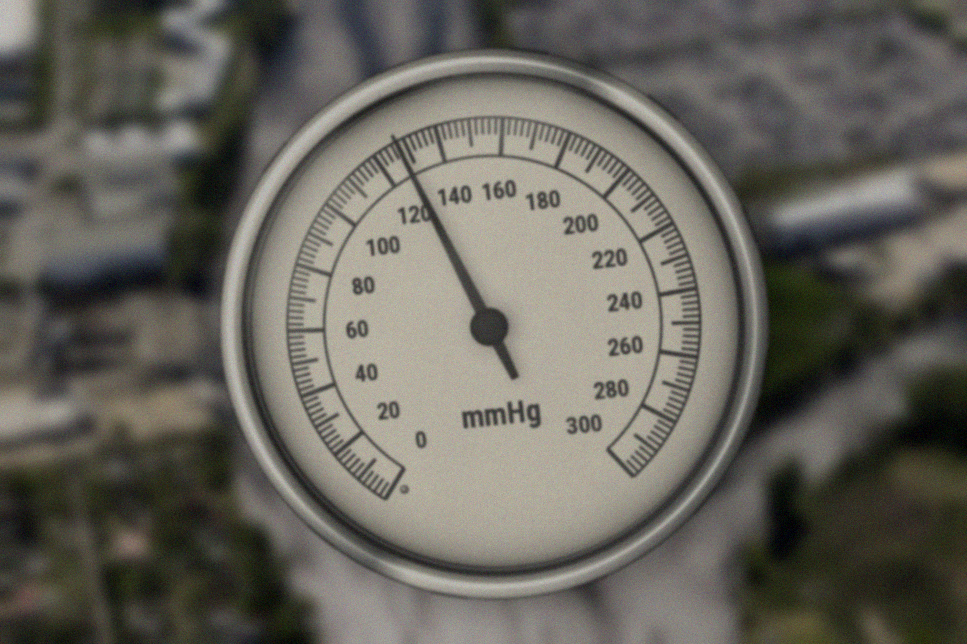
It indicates 128 mmHg
